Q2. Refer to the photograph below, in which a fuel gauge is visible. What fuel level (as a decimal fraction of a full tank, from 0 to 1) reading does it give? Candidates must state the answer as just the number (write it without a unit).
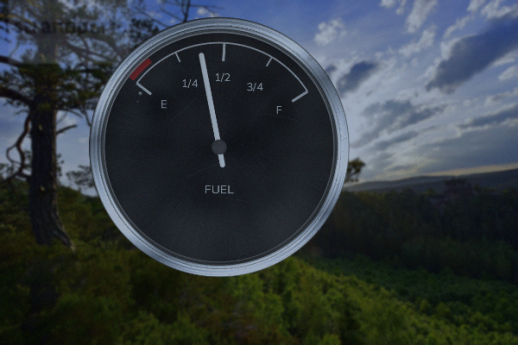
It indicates 0.375
